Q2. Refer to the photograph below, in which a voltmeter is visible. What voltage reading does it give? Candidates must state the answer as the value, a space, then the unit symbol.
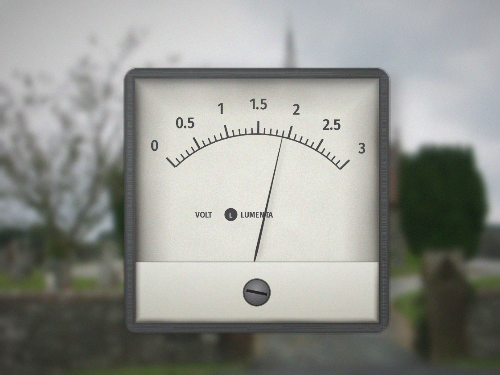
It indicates 1.9 V
